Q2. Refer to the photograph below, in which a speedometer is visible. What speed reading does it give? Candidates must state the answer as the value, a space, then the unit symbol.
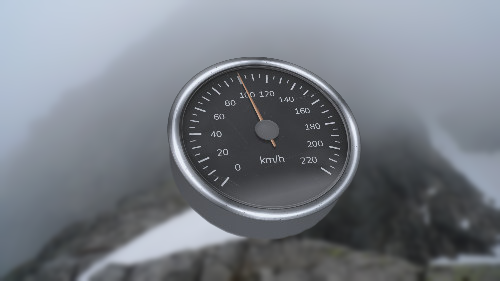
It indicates 100 km/h
